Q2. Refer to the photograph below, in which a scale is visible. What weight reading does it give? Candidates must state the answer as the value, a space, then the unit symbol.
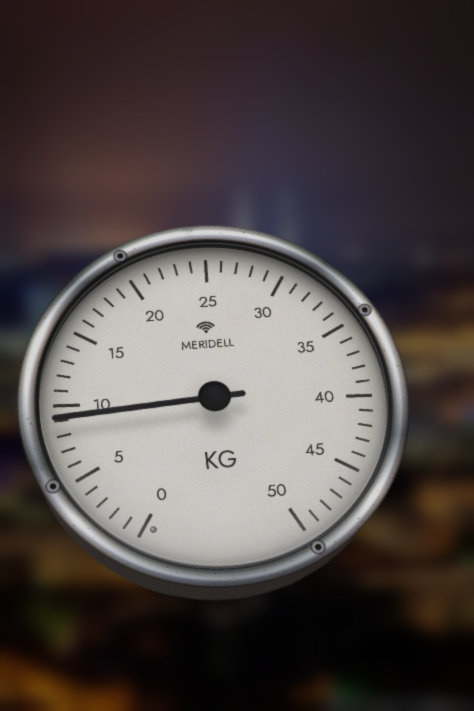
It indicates 9 kg
